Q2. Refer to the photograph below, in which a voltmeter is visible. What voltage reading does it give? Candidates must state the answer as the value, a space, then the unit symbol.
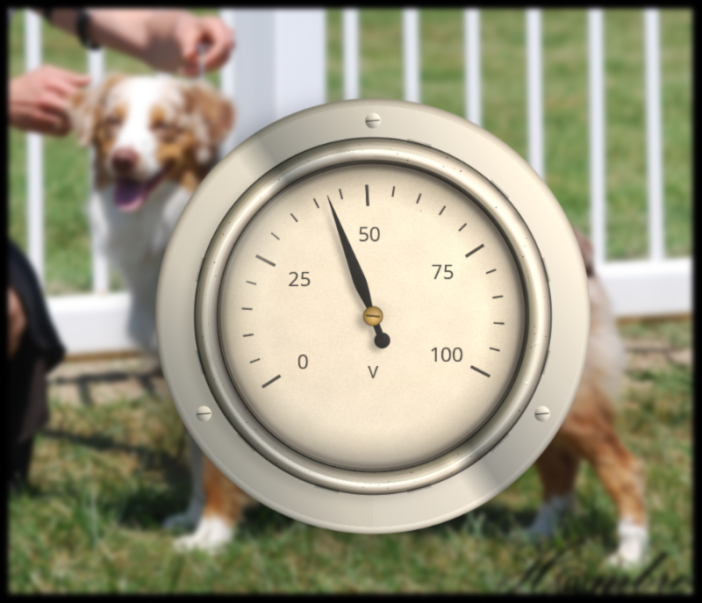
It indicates 42.5 V
